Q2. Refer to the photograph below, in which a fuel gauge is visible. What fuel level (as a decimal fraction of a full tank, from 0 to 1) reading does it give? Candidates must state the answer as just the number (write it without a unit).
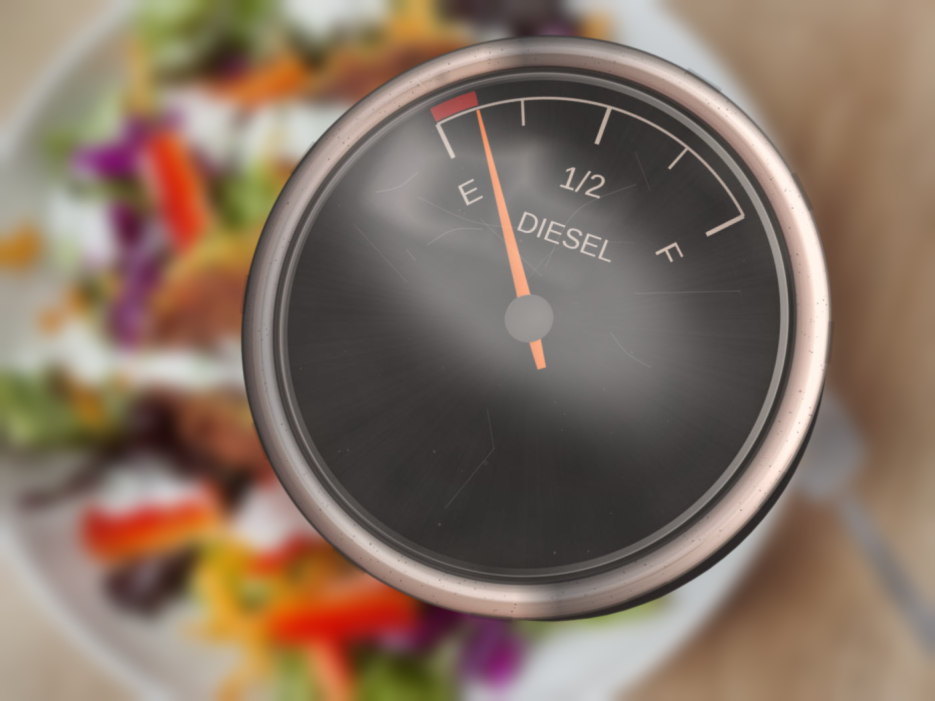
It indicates 0.125
